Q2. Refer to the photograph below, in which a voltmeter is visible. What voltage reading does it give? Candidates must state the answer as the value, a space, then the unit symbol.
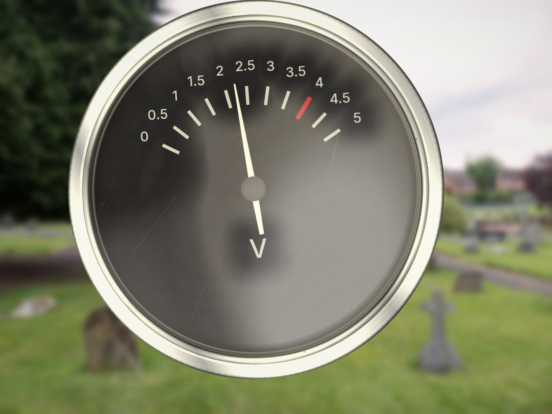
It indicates 2.25 V
